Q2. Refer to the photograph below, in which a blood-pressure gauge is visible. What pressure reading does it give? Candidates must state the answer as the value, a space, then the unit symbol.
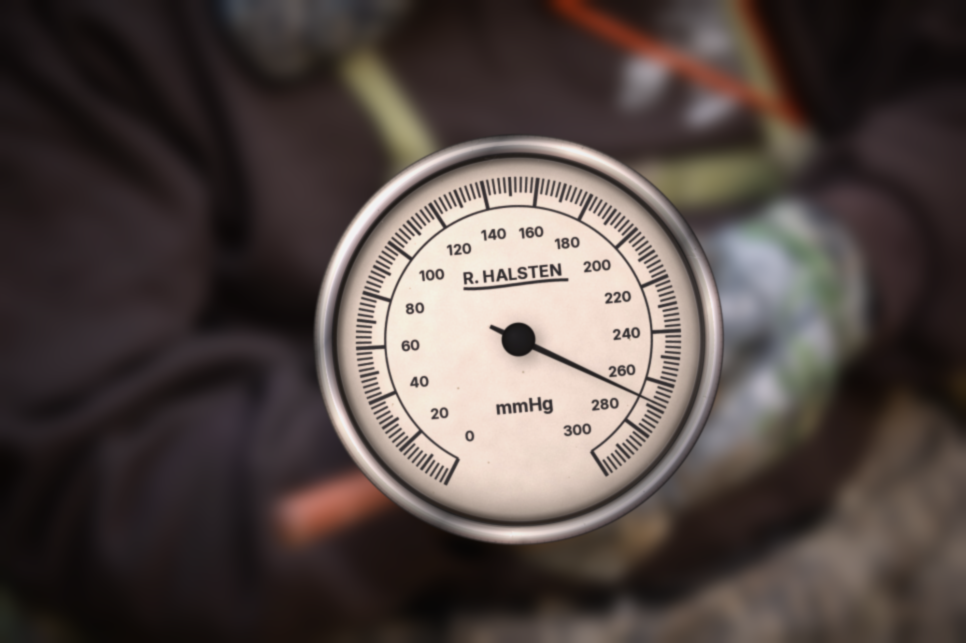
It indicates 268 mmHg
